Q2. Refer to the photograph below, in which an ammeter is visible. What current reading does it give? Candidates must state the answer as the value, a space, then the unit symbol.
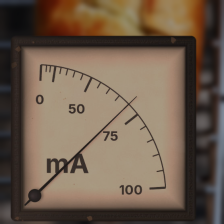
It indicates 70 mA
